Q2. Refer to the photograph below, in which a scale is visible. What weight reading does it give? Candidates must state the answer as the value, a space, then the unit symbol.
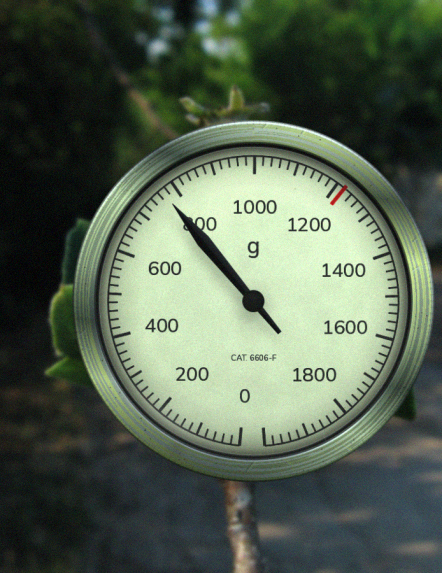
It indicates 770 g
